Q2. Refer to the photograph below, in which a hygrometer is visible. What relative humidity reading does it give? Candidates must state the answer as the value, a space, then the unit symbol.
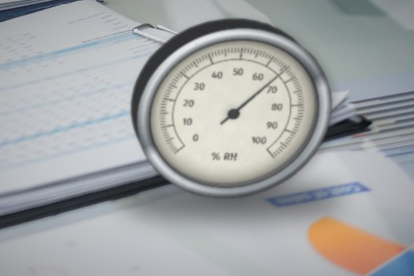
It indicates 65 %
